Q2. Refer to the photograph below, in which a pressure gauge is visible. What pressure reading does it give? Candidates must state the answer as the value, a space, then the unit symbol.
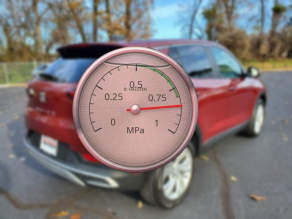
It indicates 0.85 MPa
